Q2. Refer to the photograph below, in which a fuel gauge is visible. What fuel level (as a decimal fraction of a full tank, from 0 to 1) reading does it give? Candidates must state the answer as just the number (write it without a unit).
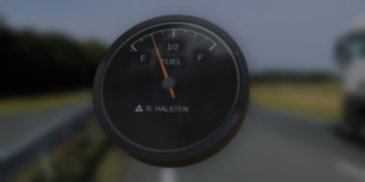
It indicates 0.25
